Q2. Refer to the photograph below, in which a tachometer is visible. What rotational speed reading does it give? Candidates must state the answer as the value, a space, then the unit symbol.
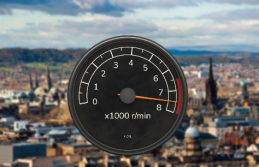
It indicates 7500 rpm
